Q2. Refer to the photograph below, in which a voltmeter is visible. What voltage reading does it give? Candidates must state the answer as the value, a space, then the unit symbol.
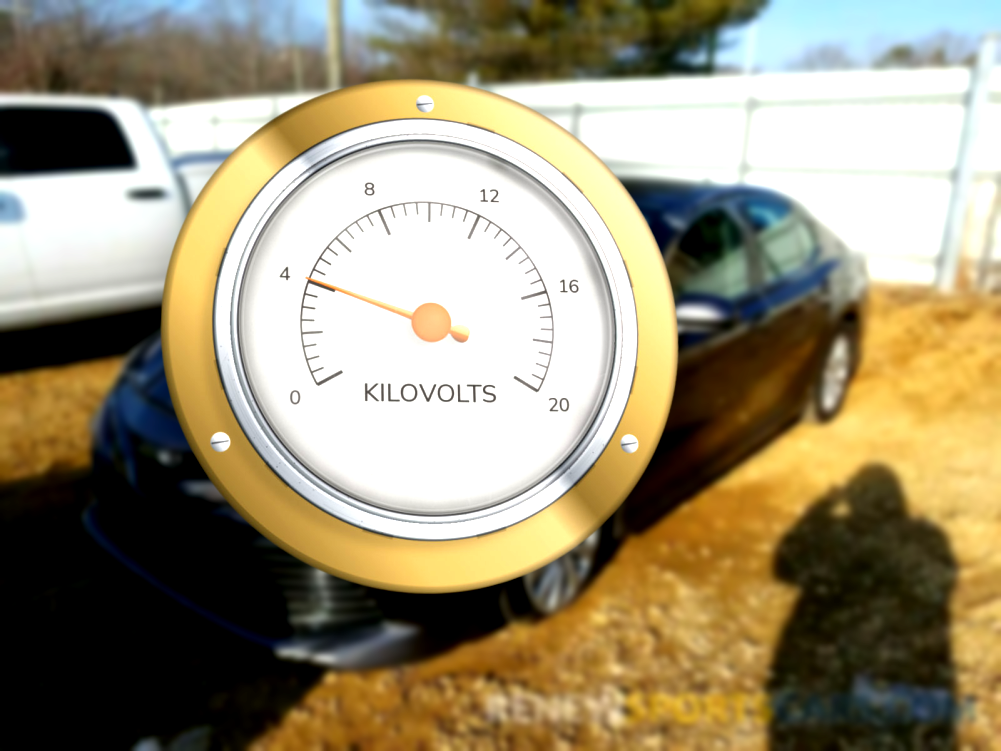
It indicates 4 kV
